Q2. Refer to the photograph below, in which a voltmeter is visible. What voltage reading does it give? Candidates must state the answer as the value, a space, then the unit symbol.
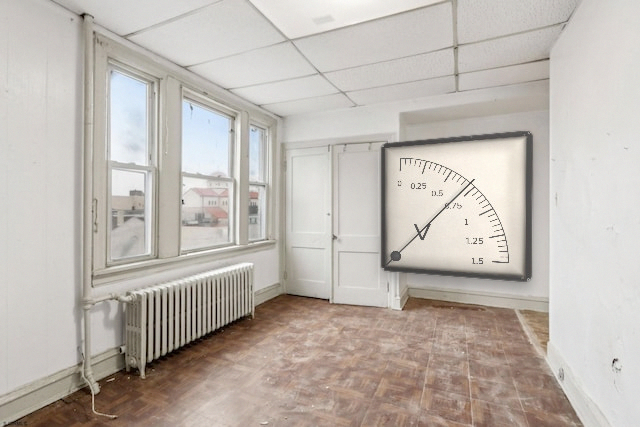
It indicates 0.7 V
